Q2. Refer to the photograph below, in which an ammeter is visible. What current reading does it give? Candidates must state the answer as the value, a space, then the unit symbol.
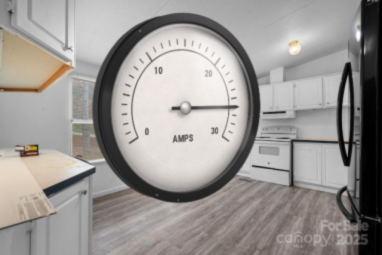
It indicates 26 A
